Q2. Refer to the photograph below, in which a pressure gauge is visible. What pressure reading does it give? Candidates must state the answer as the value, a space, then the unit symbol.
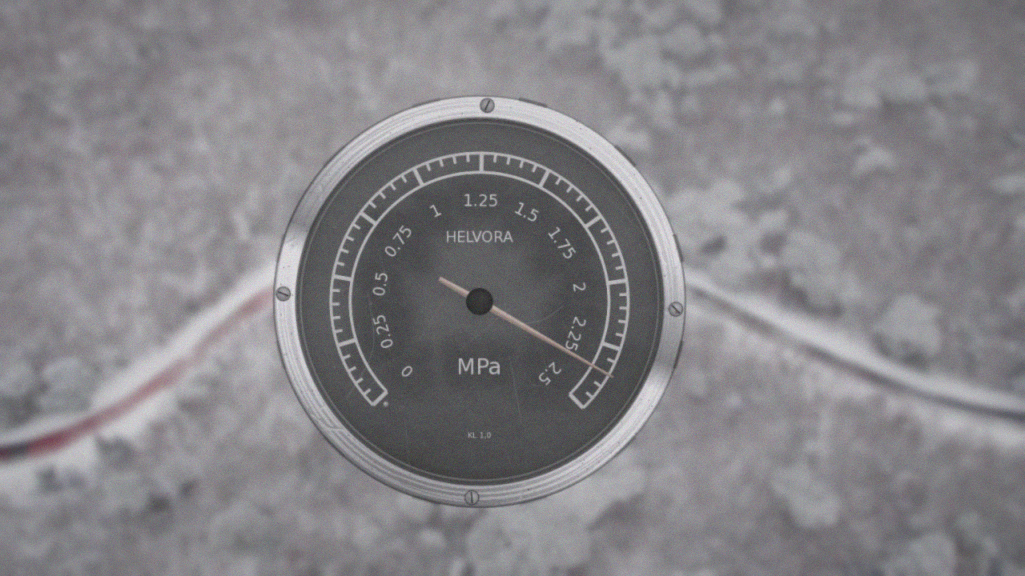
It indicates 2.35 MPa
